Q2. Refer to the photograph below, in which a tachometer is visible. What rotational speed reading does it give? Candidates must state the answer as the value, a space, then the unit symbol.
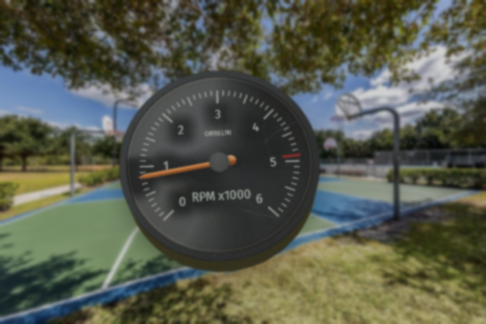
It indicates 800 rpm
